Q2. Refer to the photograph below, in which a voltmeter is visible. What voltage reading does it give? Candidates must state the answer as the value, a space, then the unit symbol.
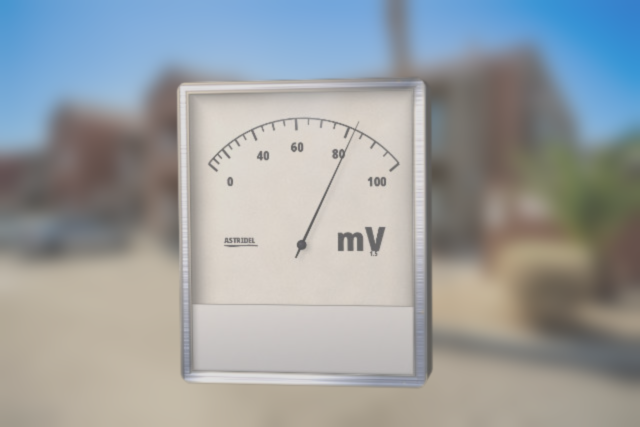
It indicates 82.5 mV
